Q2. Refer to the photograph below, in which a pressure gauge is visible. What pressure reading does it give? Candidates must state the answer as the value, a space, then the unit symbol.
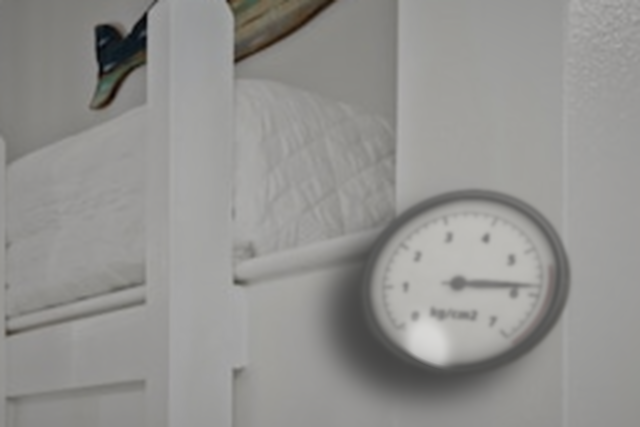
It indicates 5.8 kg/cm²
